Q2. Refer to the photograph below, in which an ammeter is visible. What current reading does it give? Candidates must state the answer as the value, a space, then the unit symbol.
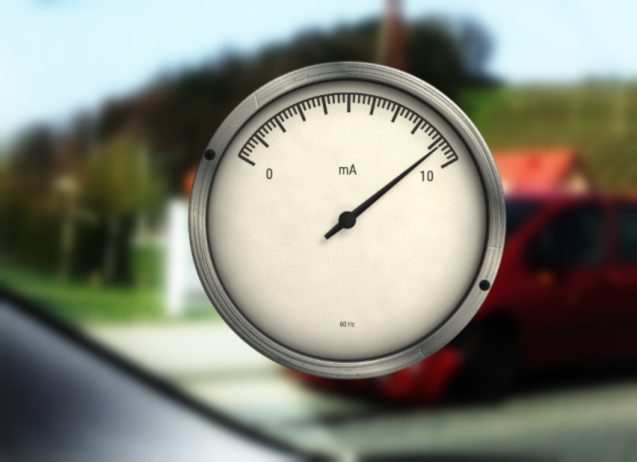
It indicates 9.2 mA
